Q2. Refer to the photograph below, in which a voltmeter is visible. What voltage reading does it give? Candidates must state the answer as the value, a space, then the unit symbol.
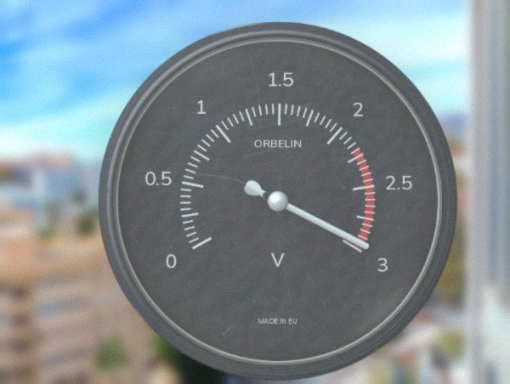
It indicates 2.95 V
